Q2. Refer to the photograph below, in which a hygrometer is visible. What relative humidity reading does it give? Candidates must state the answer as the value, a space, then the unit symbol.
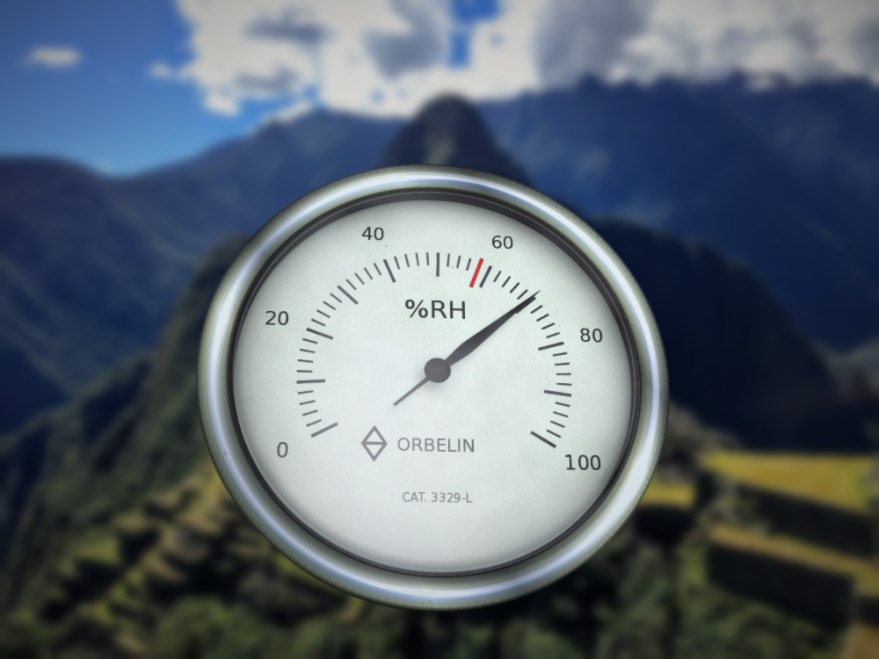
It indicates 70 %
